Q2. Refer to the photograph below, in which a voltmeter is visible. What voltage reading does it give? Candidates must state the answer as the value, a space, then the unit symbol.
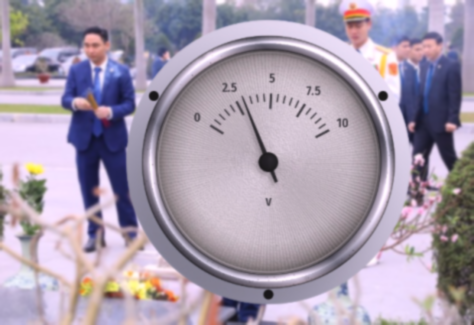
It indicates 3 V
